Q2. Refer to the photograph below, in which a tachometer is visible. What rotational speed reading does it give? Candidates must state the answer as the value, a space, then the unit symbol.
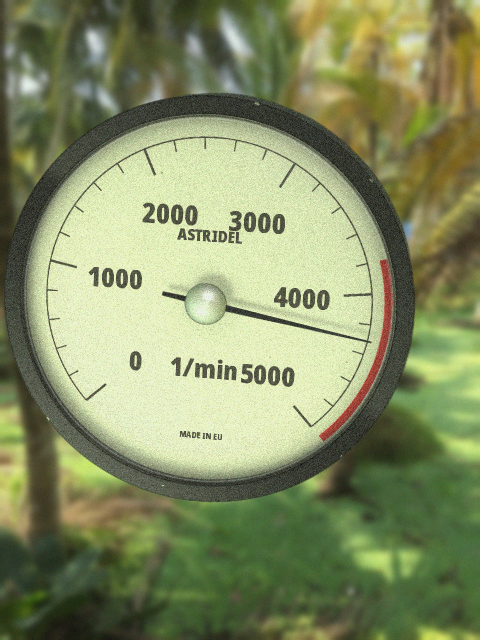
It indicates 4300 rpm
